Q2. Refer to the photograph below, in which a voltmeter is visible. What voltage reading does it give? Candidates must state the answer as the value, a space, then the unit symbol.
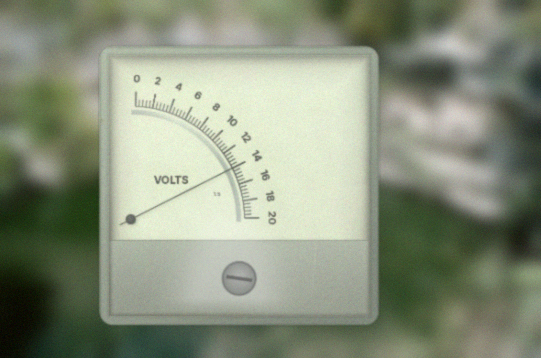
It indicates 14 V
